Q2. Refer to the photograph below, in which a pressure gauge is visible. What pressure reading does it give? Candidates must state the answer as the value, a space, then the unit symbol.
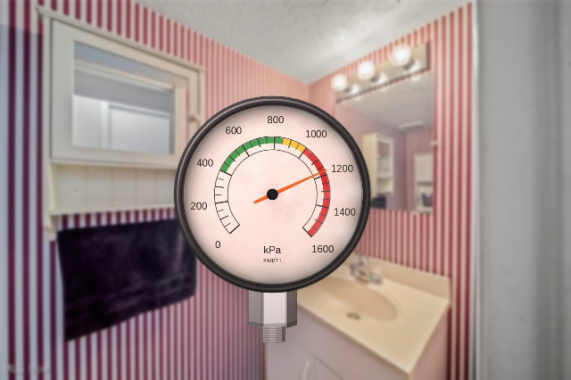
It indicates 1175 kPa
